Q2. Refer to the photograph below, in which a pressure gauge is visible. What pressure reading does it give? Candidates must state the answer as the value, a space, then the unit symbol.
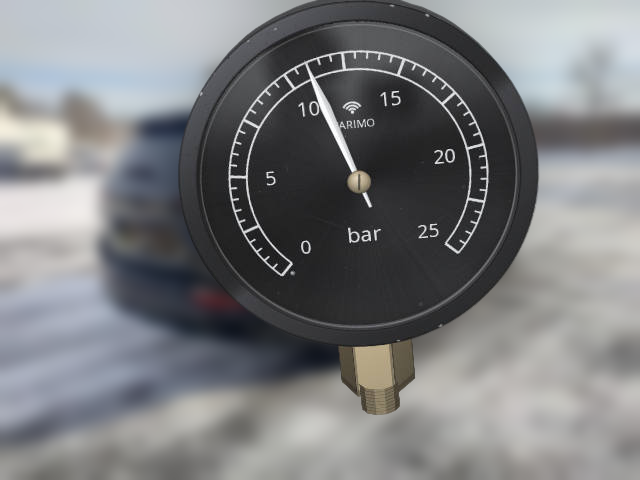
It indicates 11 bar
